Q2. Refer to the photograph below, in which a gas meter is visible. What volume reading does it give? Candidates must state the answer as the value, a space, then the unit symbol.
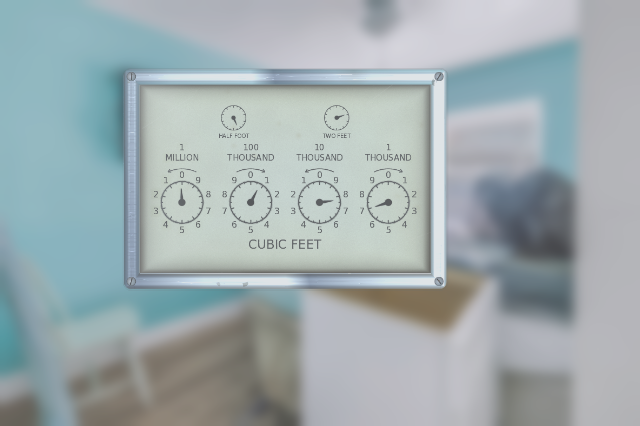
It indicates 7700 ft³
